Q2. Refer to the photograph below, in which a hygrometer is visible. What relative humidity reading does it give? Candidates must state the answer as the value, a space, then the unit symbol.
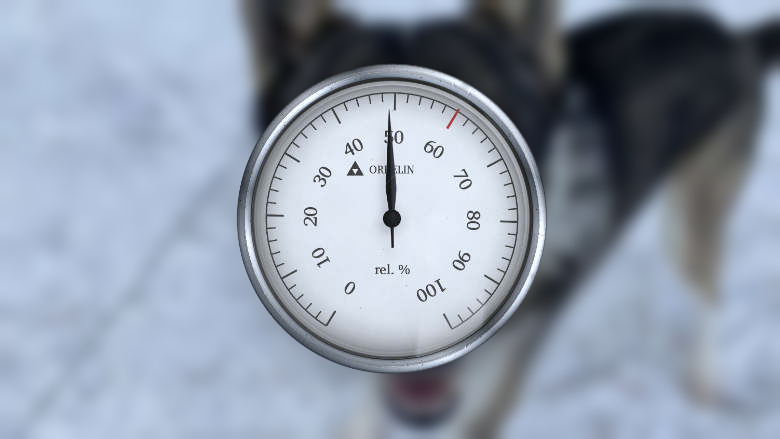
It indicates 49 %
